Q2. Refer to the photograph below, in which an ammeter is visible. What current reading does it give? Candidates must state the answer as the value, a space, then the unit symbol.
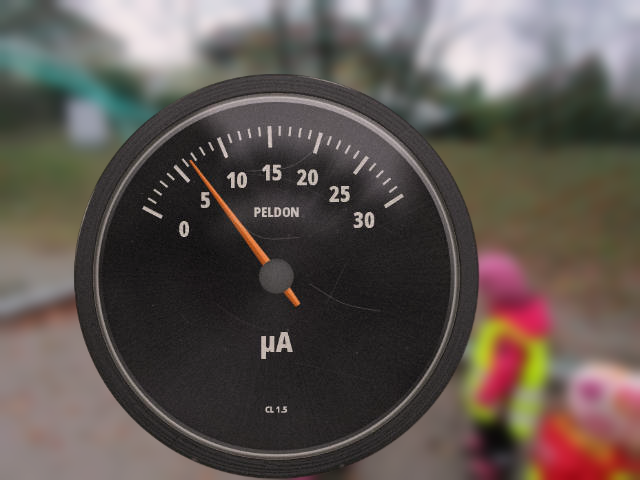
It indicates 6.5 µA
